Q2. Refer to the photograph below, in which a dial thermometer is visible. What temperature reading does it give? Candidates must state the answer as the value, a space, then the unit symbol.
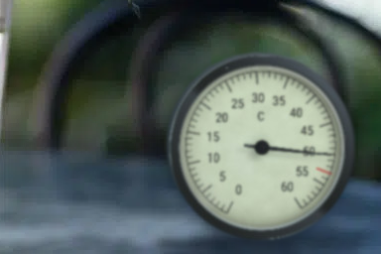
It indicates 50 °C
